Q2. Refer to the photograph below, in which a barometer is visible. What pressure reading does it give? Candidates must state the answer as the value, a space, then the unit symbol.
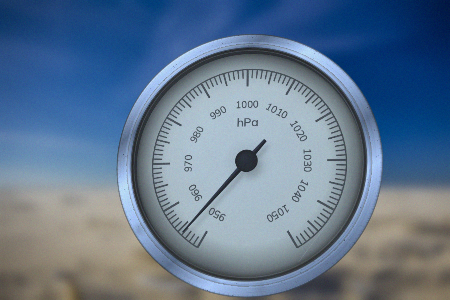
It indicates 954 hPa
